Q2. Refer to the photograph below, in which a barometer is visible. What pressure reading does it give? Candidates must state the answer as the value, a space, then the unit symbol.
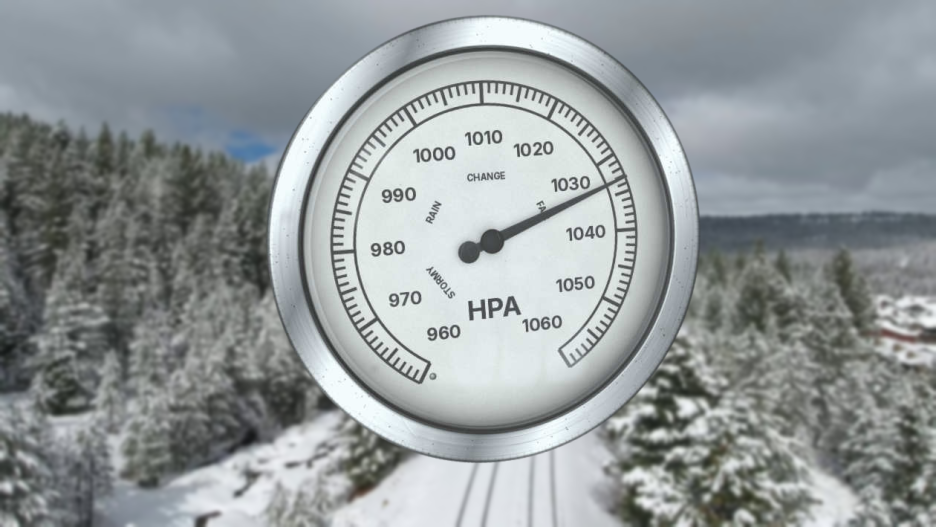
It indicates 1033 hPa
